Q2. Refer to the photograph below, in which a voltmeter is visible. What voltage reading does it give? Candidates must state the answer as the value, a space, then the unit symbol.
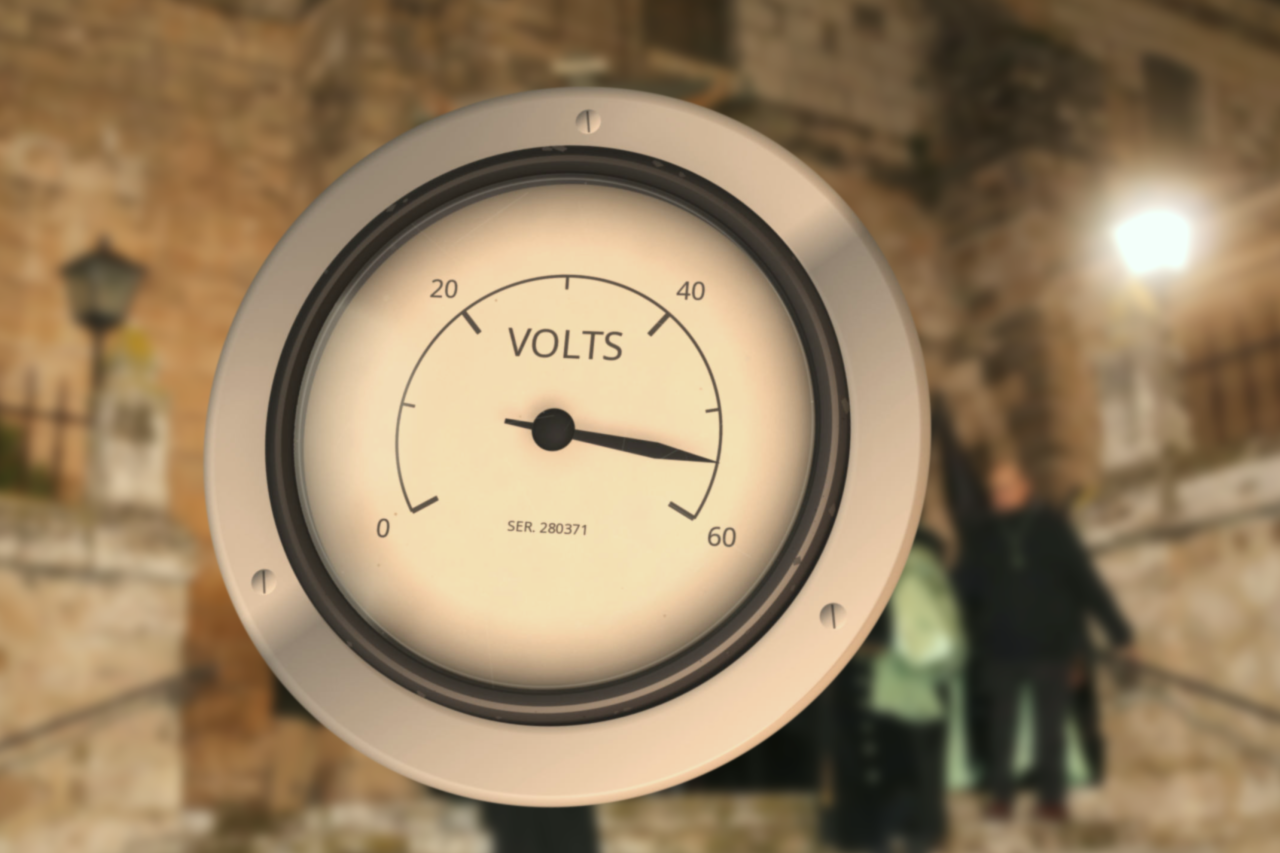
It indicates 55 V
